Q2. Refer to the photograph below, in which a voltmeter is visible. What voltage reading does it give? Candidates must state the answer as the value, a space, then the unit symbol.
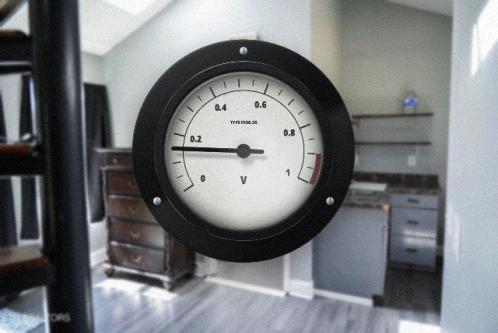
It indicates 0.15 V
